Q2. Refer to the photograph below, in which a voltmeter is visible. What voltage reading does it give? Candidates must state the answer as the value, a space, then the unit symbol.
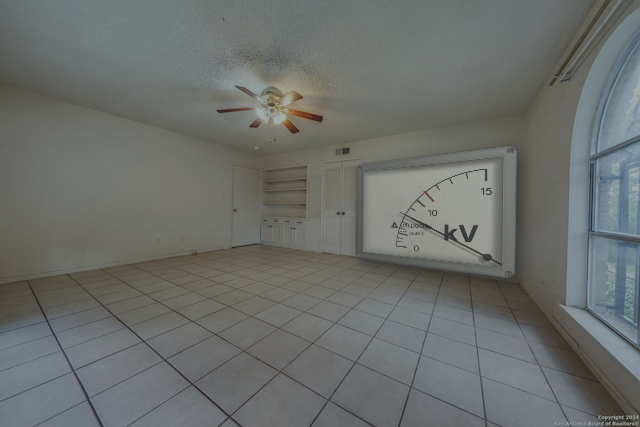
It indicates 8 kV
